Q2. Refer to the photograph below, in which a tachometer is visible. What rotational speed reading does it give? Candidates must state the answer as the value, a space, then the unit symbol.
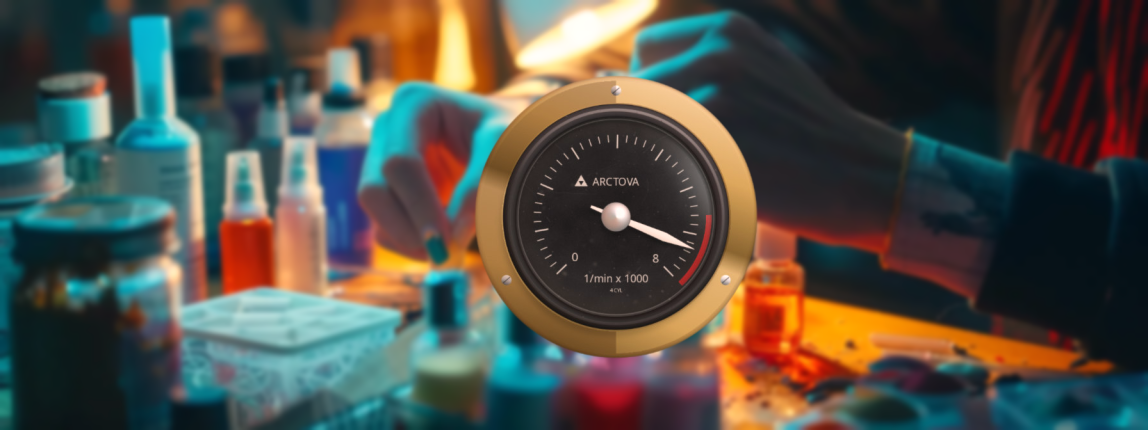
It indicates 7300 rpm
